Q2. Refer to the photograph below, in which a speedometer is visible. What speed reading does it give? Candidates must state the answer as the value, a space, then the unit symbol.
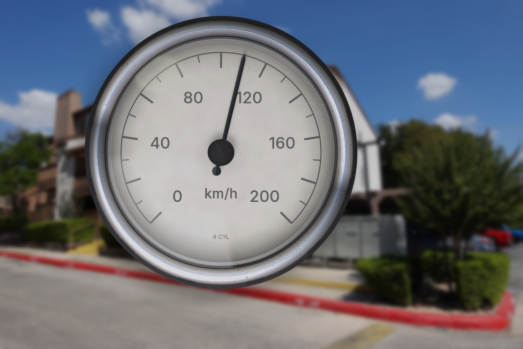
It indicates 110 km/h
